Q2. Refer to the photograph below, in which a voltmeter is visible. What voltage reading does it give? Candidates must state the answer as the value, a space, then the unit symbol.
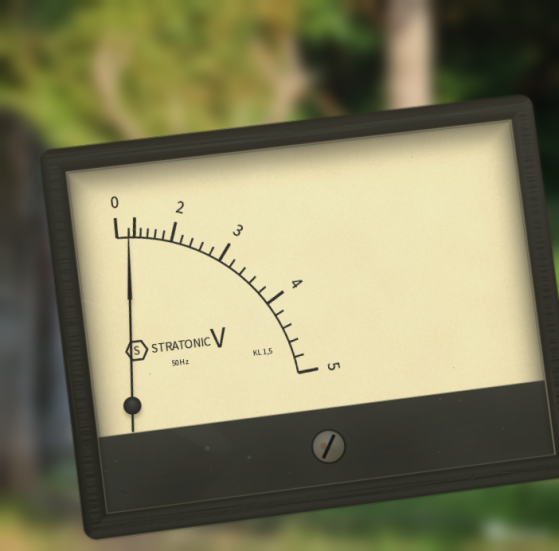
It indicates 0.8 V
